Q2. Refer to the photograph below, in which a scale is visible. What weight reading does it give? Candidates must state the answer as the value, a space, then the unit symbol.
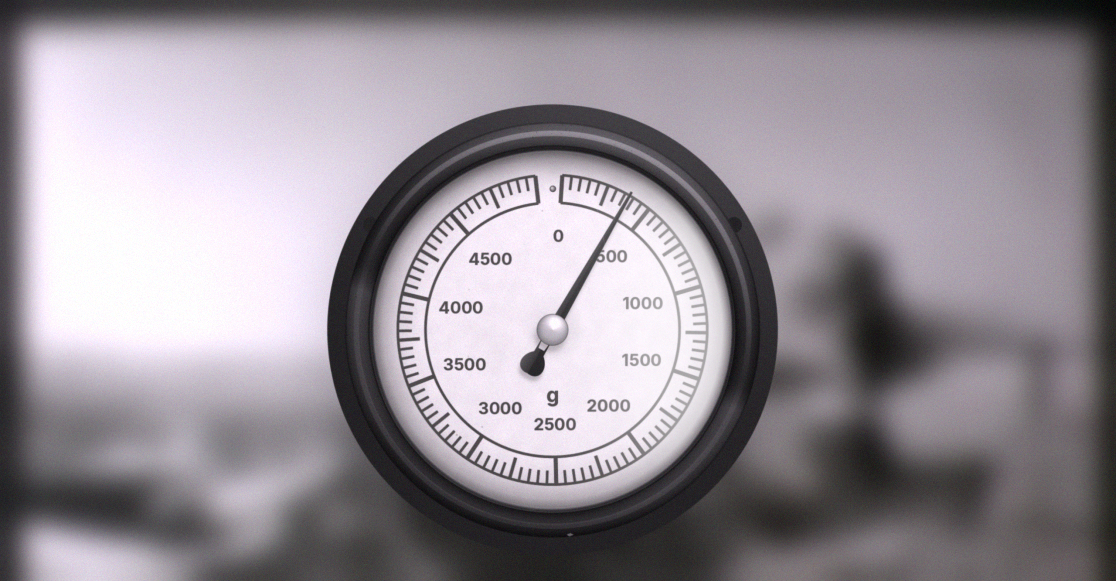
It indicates 375 g
